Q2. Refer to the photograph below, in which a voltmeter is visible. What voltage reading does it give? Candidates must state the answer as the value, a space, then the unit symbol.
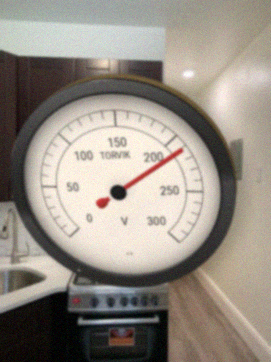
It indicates 210 V
